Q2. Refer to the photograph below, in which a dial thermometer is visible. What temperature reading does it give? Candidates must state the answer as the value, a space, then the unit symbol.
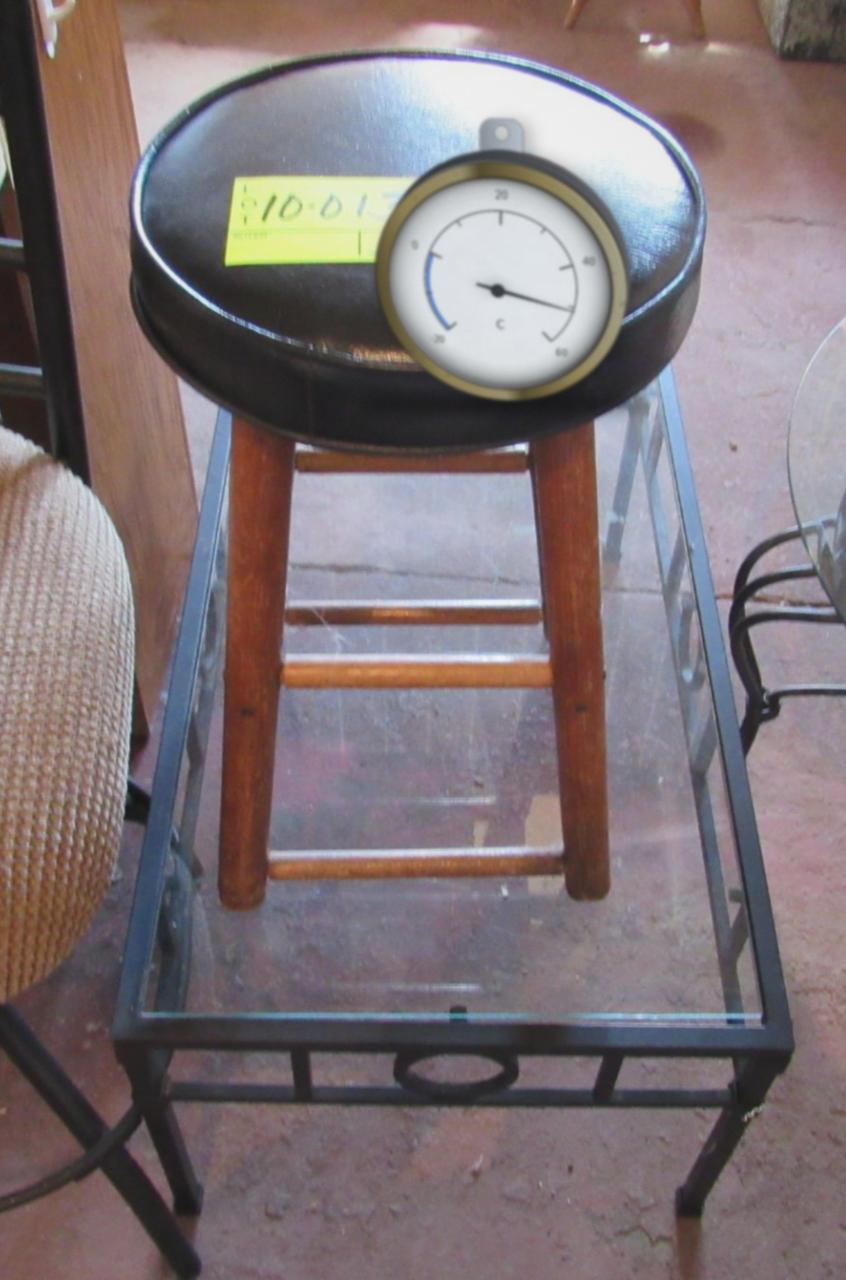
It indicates 50 °C
